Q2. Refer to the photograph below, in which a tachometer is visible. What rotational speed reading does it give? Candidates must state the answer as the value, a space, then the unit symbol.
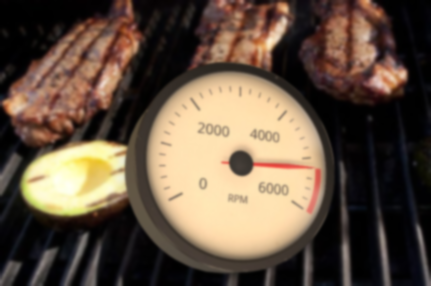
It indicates 5200 rpm
